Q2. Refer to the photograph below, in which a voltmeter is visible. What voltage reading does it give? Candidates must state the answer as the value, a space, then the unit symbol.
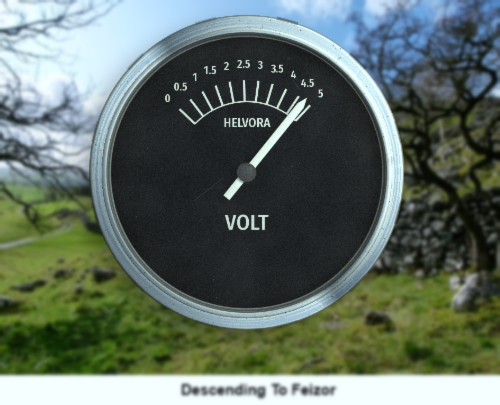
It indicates 4.75 V
